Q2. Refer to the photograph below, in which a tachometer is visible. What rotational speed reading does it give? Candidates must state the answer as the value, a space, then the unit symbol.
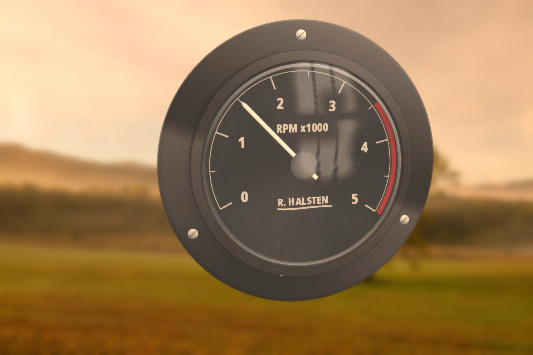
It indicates 1500 rpm
